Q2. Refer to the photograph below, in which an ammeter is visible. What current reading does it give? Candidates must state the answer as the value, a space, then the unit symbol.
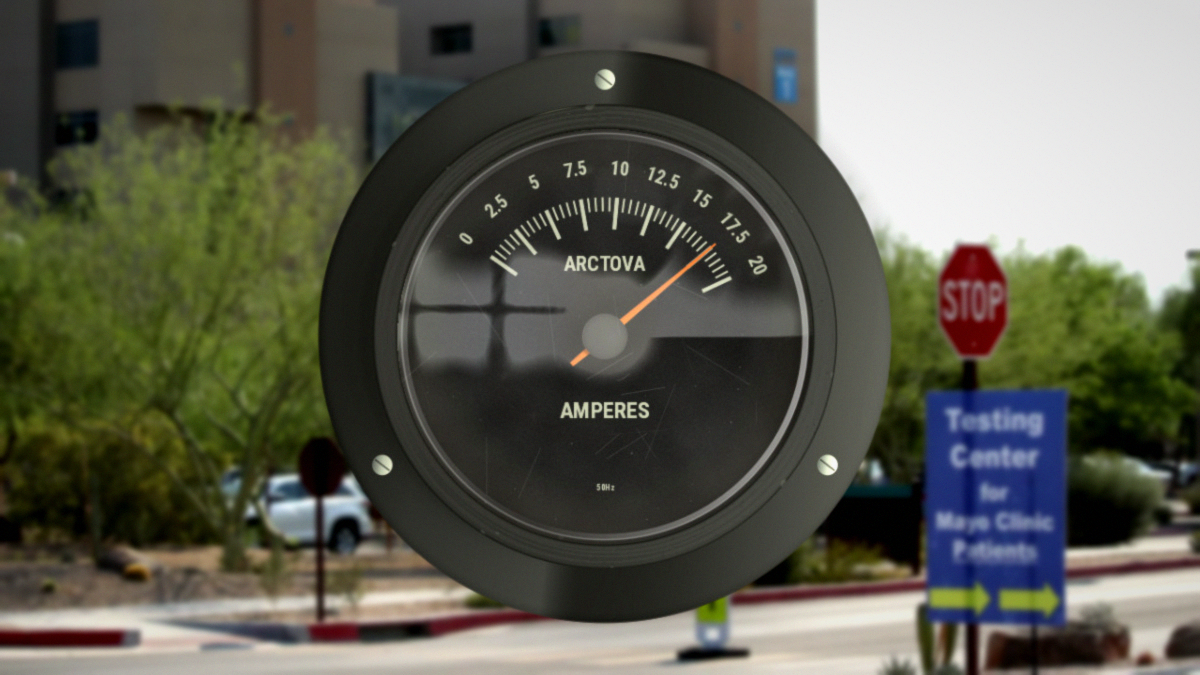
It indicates 17.5 A
